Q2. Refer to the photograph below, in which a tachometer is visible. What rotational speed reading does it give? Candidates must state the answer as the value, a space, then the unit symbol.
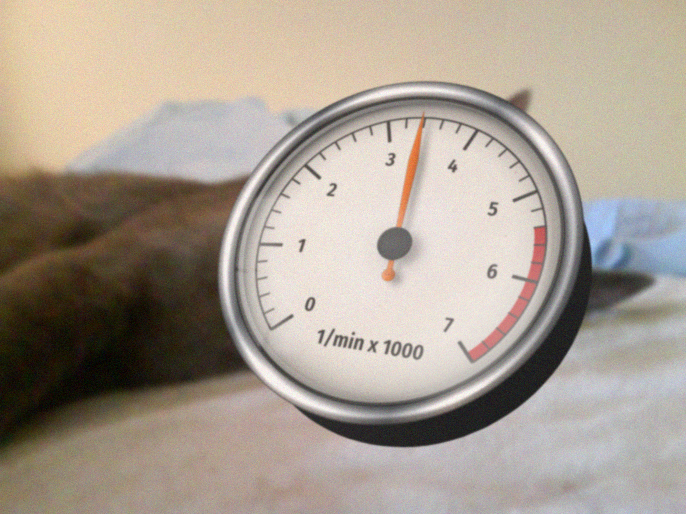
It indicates 3400 rpm
